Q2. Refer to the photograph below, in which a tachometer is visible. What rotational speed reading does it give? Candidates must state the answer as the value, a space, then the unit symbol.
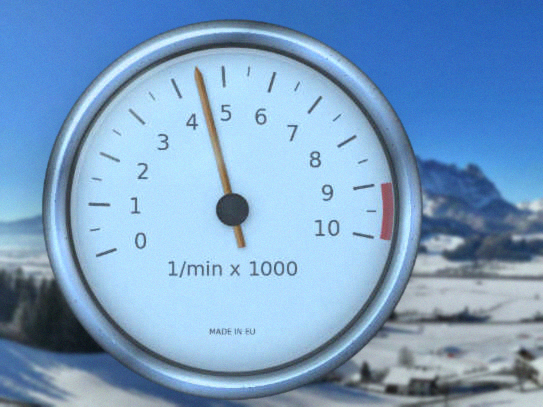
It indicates 4500 rpm
